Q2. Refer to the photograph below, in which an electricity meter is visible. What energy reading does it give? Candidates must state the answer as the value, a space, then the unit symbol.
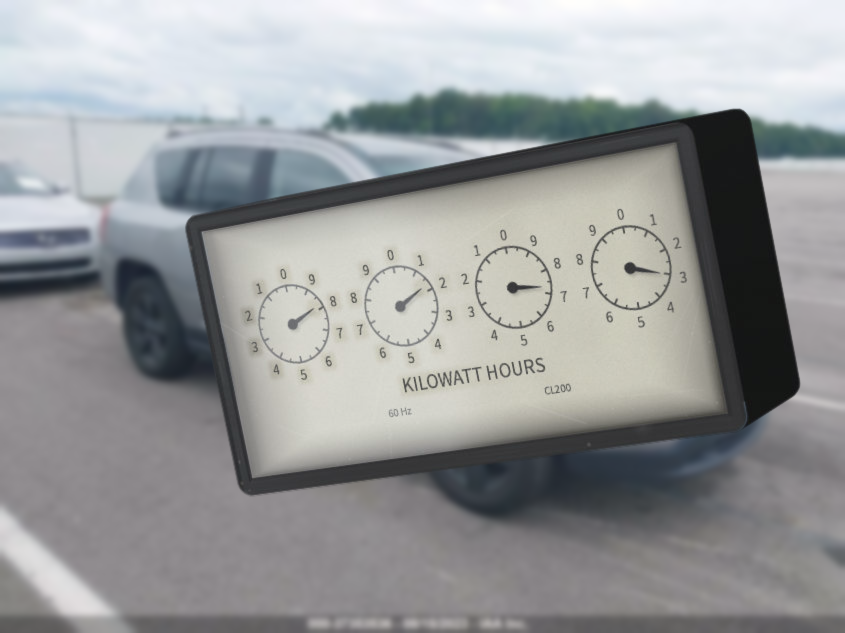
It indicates 8173 kWh
